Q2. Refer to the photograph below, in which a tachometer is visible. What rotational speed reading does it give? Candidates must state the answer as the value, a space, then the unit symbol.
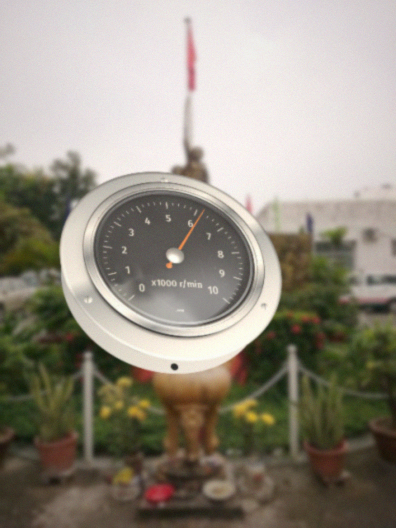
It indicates 6200 rpm
